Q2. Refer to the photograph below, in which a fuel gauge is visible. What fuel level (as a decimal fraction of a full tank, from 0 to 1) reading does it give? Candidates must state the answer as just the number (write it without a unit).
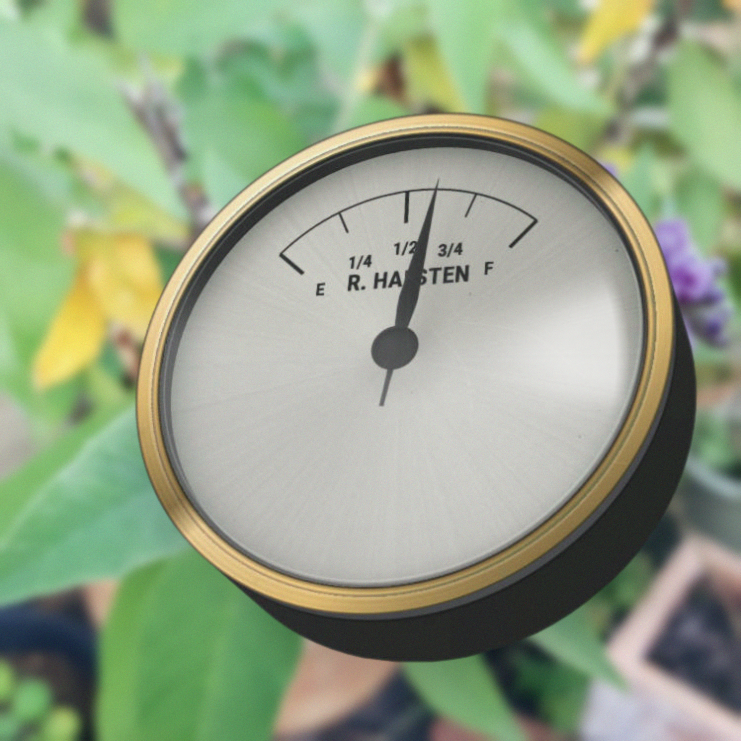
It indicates 0.625
